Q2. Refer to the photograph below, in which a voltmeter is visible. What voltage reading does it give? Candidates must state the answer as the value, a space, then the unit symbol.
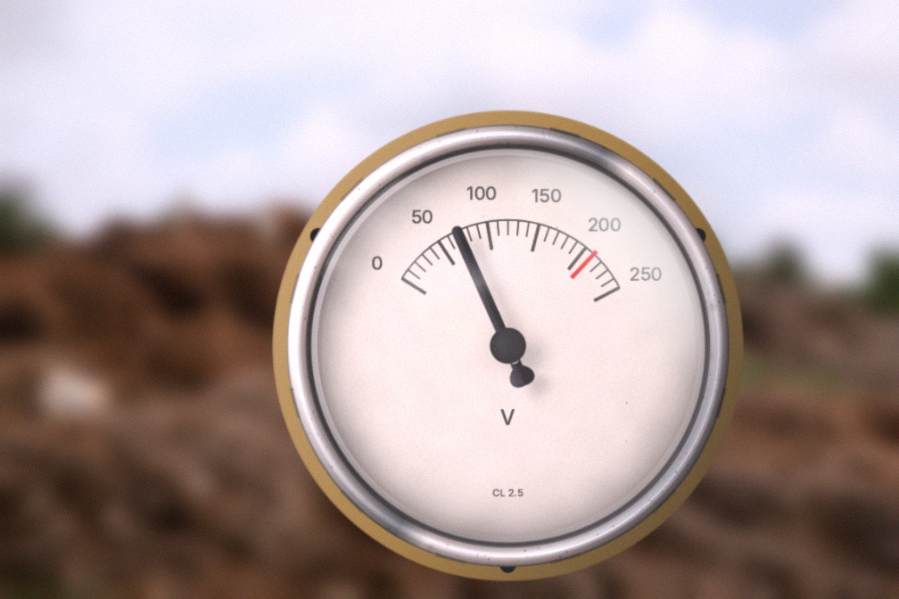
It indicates 70 V
